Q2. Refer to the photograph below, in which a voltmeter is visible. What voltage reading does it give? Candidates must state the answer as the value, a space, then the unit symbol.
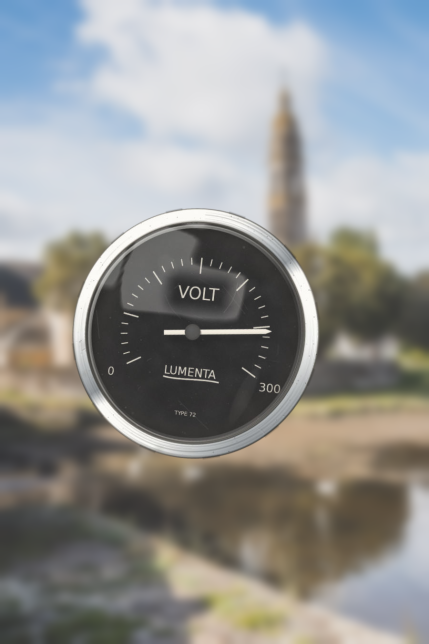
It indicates 255 V
